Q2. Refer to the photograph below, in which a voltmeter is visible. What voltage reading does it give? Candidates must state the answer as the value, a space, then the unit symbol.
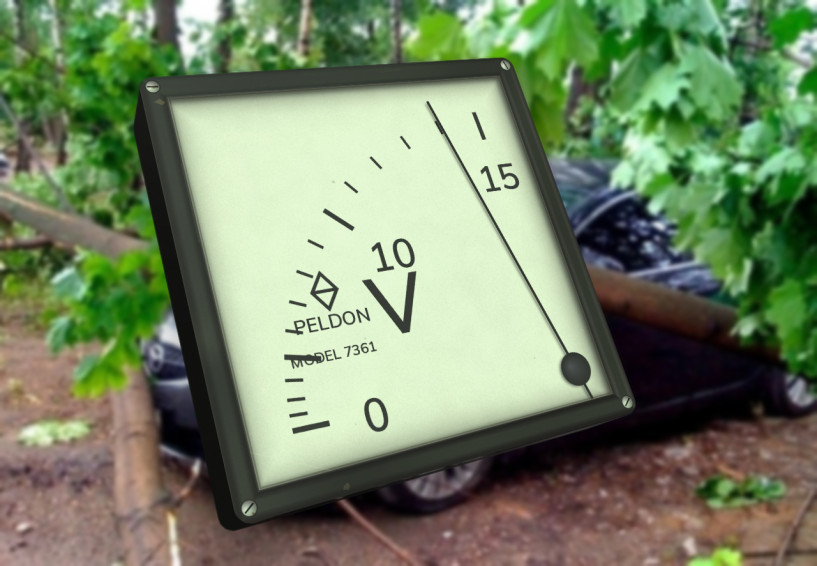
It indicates 14 V
